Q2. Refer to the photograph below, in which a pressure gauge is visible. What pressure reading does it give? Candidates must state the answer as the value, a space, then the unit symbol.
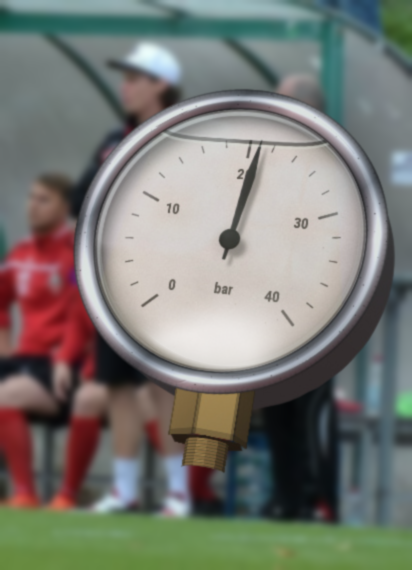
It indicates 21 bar
